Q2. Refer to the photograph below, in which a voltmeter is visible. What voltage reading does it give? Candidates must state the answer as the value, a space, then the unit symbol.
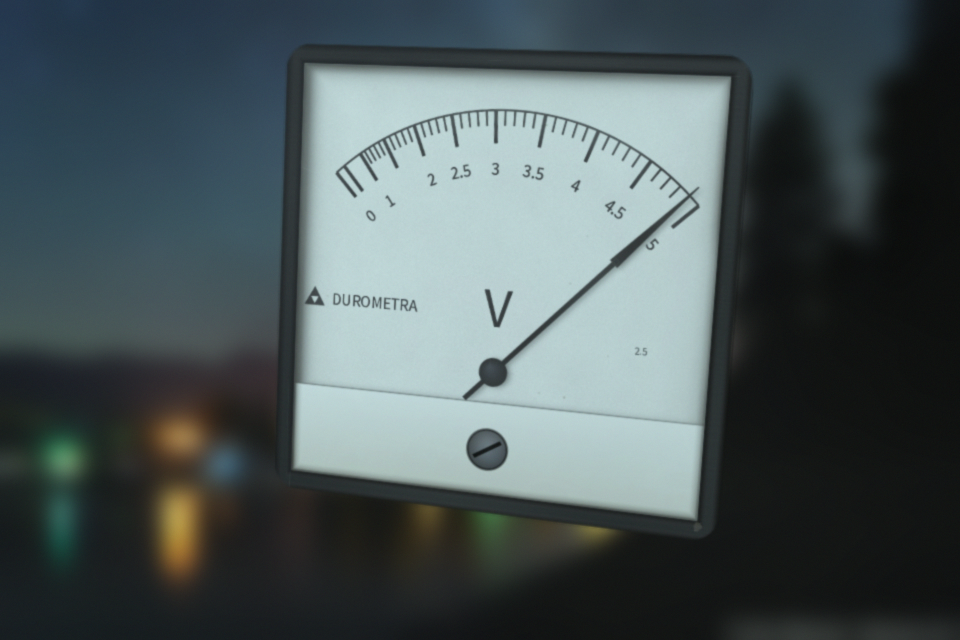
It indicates 4.9 V
